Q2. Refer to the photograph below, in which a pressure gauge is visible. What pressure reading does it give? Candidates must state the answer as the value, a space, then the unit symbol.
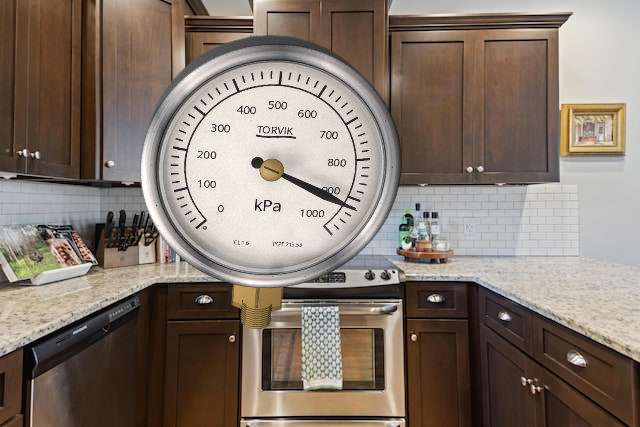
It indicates 920 kPa
